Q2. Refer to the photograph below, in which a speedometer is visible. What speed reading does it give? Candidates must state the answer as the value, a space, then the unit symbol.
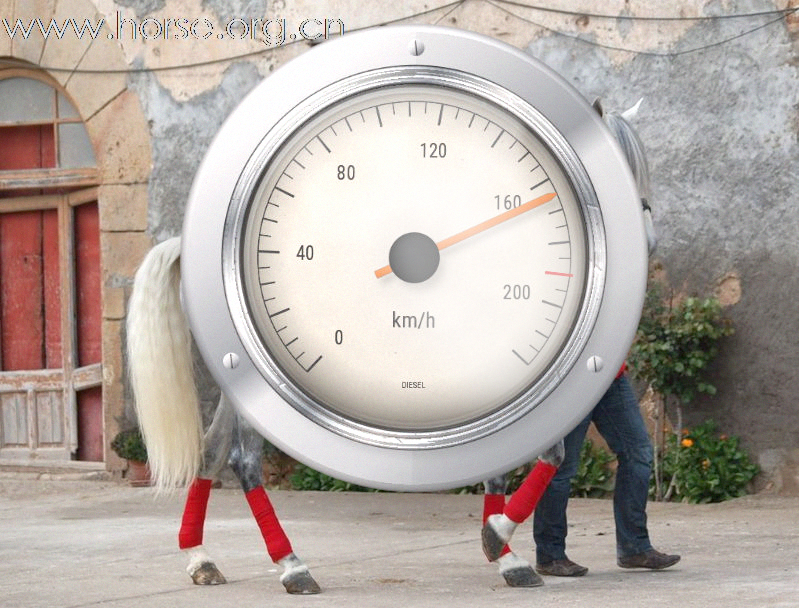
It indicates 165 km/h
